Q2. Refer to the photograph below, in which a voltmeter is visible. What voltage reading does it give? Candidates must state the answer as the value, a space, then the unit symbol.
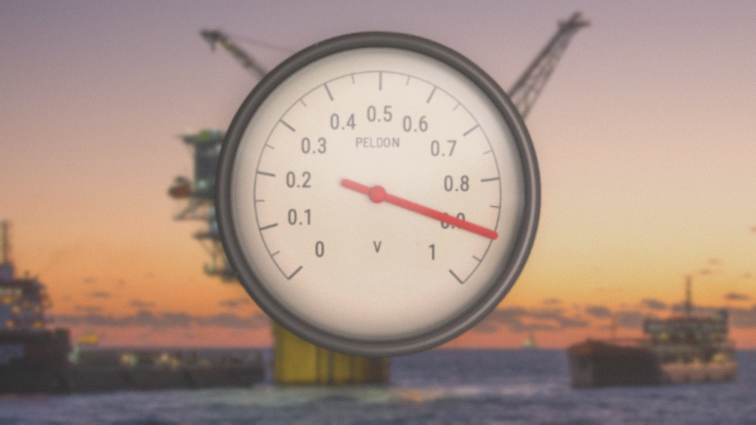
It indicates 0.9 V
